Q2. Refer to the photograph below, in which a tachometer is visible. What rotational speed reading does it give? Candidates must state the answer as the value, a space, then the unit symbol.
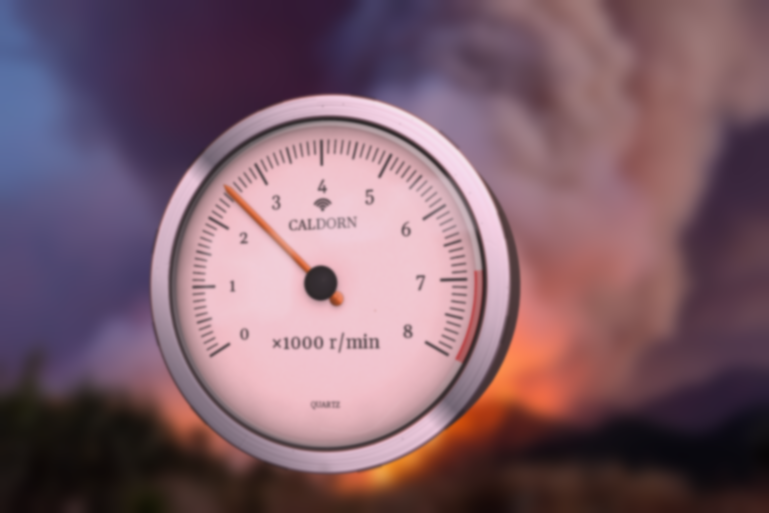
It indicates 2500 rpm
